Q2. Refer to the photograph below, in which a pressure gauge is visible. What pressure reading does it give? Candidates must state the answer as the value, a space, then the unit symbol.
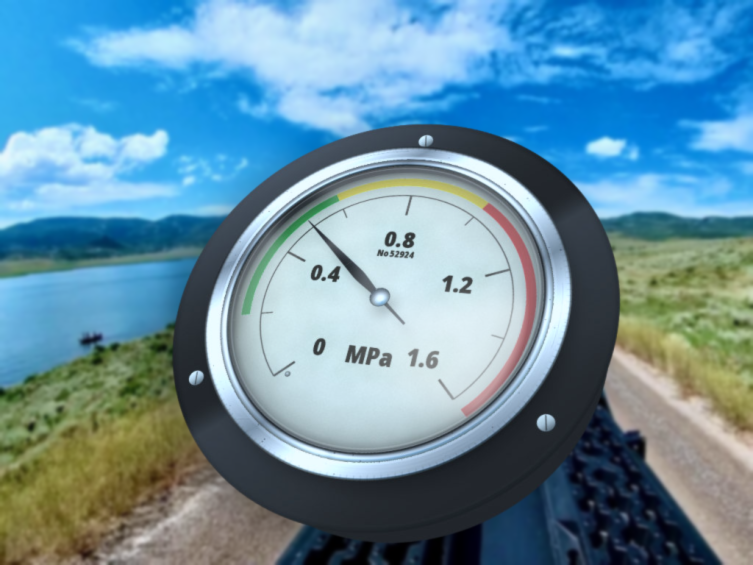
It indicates 0.5 MPa
